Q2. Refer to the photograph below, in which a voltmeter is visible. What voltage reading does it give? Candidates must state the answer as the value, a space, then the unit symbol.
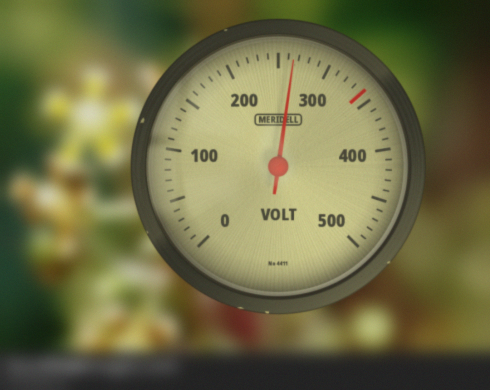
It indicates 265 V
